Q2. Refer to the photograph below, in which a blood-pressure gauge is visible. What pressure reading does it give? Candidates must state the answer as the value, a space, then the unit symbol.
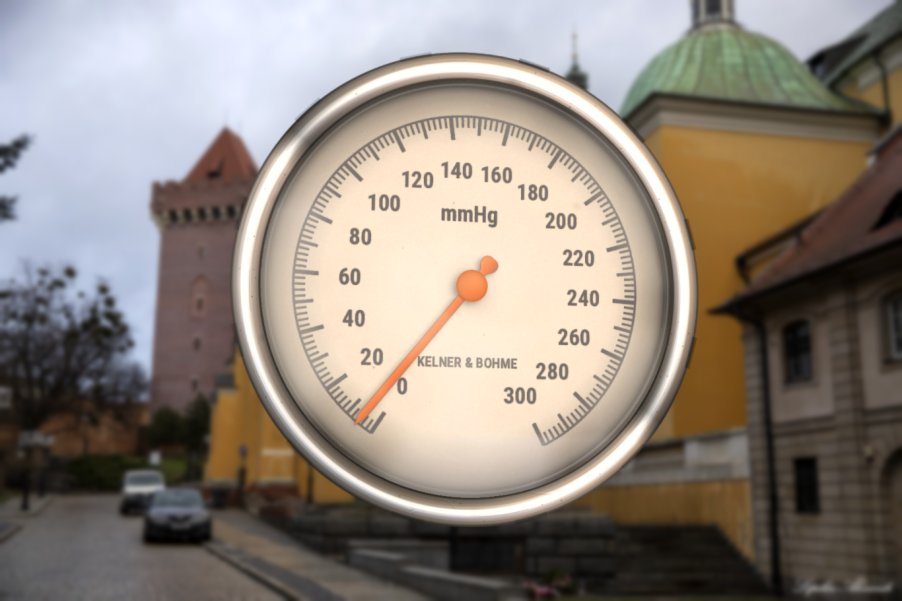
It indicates 6 mmHg
